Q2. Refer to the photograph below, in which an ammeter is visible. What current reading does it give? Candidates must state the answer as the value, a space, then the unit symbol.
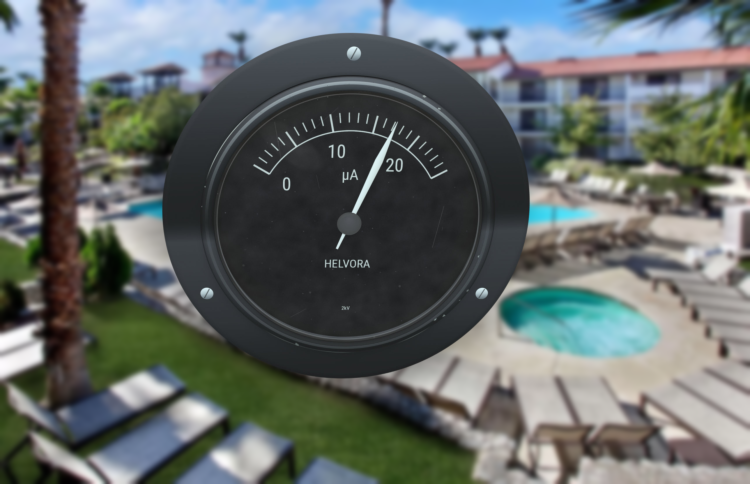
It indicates 17 µA
